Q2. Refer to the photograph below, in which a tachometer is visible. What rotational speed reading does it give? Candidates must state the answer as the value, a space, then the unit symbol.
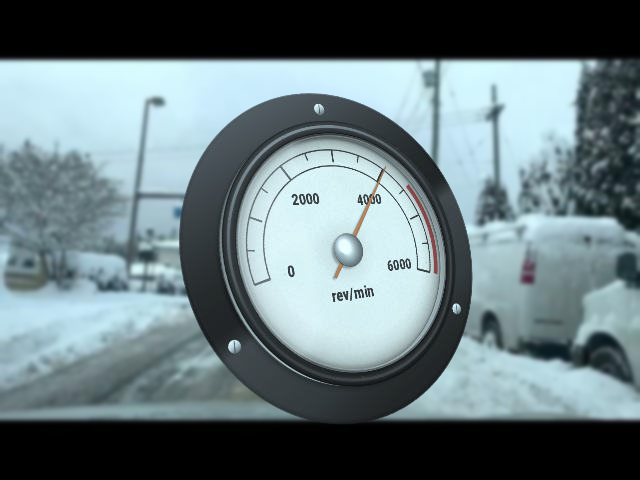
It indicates 4000 rpm
